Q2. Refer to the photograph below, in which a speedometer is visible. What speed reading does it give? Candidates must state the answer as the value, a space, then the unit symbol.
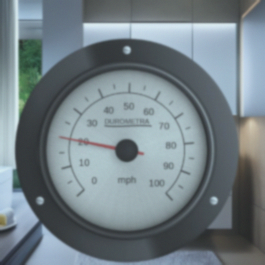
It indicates 20 mph
